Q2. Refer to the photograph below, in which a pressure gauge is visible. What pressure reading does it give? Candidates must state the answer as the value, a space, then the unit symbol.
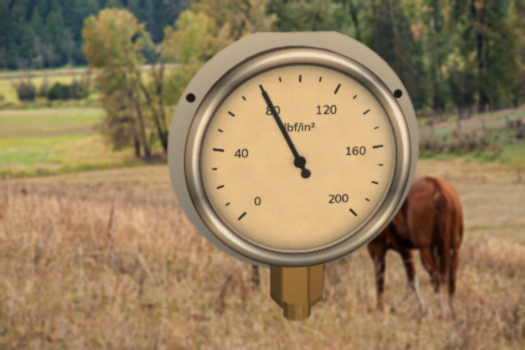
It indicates 80 psi
